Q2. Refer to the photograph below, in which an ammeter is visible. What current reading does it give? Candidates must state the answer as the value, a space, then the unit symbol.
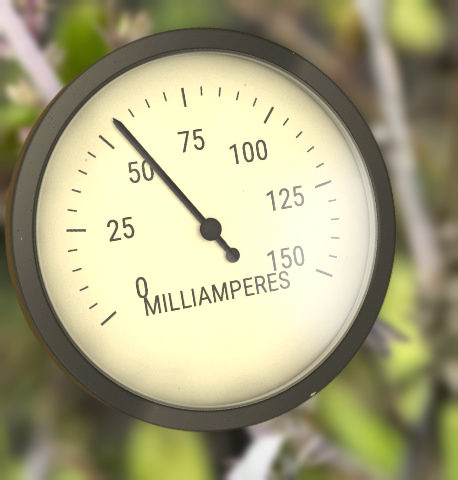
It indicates 55 mA
